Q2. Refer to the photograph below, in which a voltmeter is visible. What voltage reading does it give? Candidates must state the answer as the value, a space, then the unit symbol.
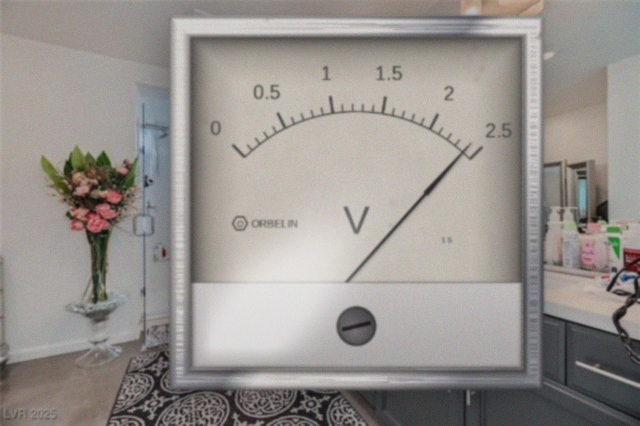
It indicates 2.4 V
